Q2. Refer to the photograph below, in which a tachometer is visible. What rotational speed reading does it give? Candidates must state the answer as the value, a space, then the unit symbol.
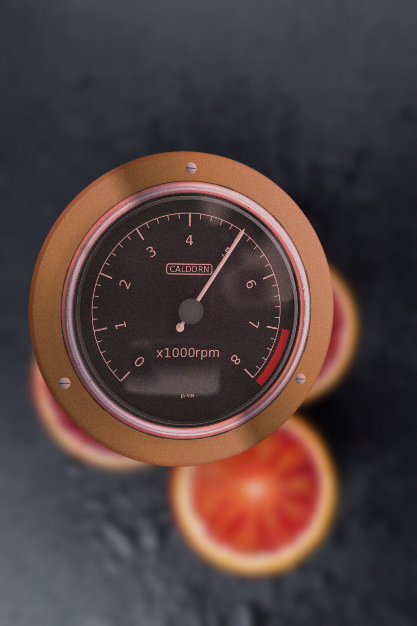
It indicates 5000 rpm
